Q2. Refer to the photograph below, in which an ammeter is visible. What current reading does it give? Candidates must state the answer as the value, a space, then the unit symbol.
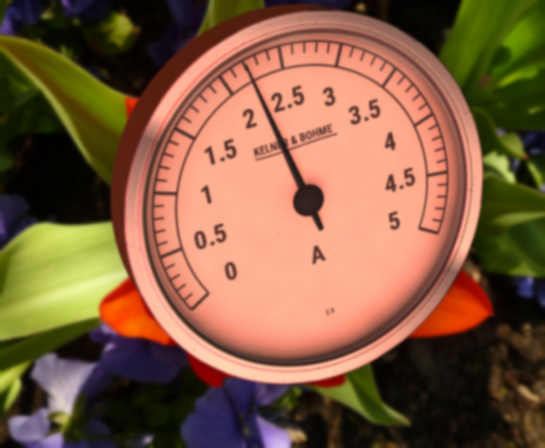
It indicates 2.2 A
